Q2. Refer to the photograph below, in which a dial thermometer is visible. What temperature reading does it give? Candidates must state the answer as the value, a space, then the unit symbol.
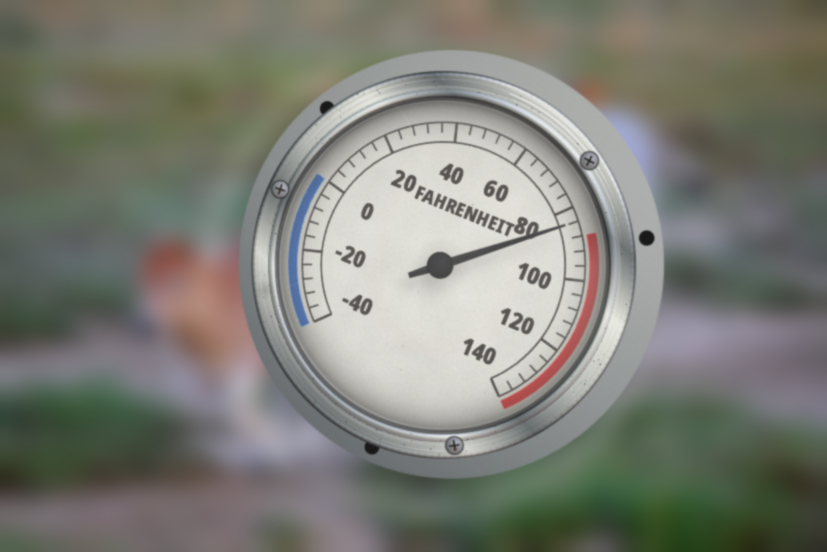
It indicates 84 °F
